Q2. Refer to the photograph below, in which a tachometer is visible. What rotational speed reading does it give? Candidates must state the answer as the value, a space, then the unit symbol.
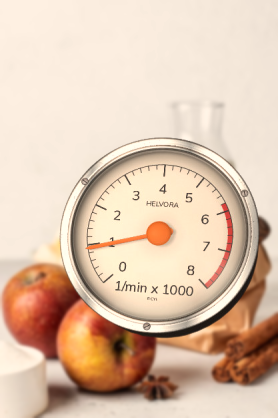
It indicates 900 rpm
